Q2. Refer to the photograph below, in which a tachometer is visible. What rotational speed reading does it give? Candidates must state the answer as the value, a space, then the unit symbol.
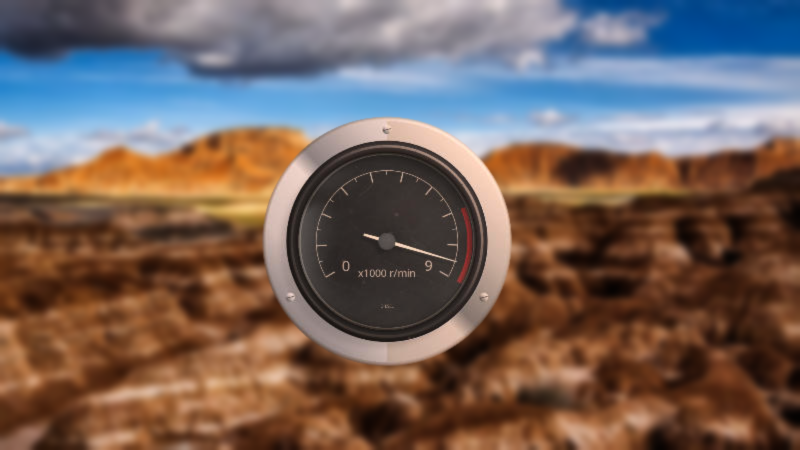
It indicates 8500 rpm
